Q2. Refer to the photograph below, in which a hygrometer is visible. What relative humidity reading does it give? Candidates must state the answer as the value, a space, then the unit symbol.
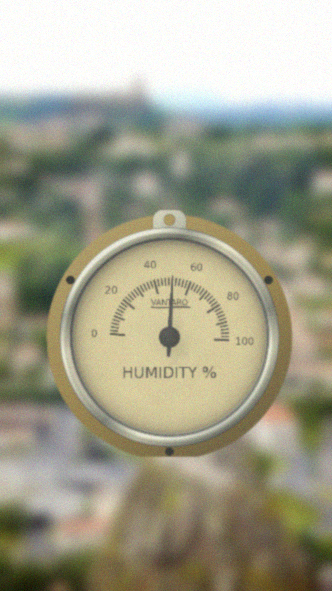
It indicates 50 %
